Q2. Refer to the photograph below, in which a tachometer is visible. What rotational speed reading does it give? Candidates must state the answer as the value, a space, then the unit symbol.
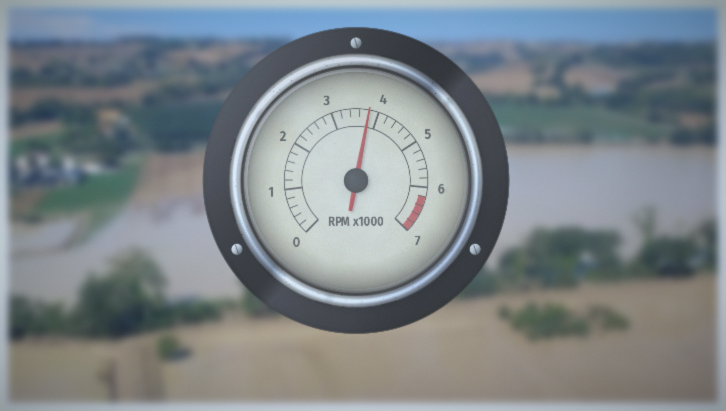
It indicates 3800 rpm
